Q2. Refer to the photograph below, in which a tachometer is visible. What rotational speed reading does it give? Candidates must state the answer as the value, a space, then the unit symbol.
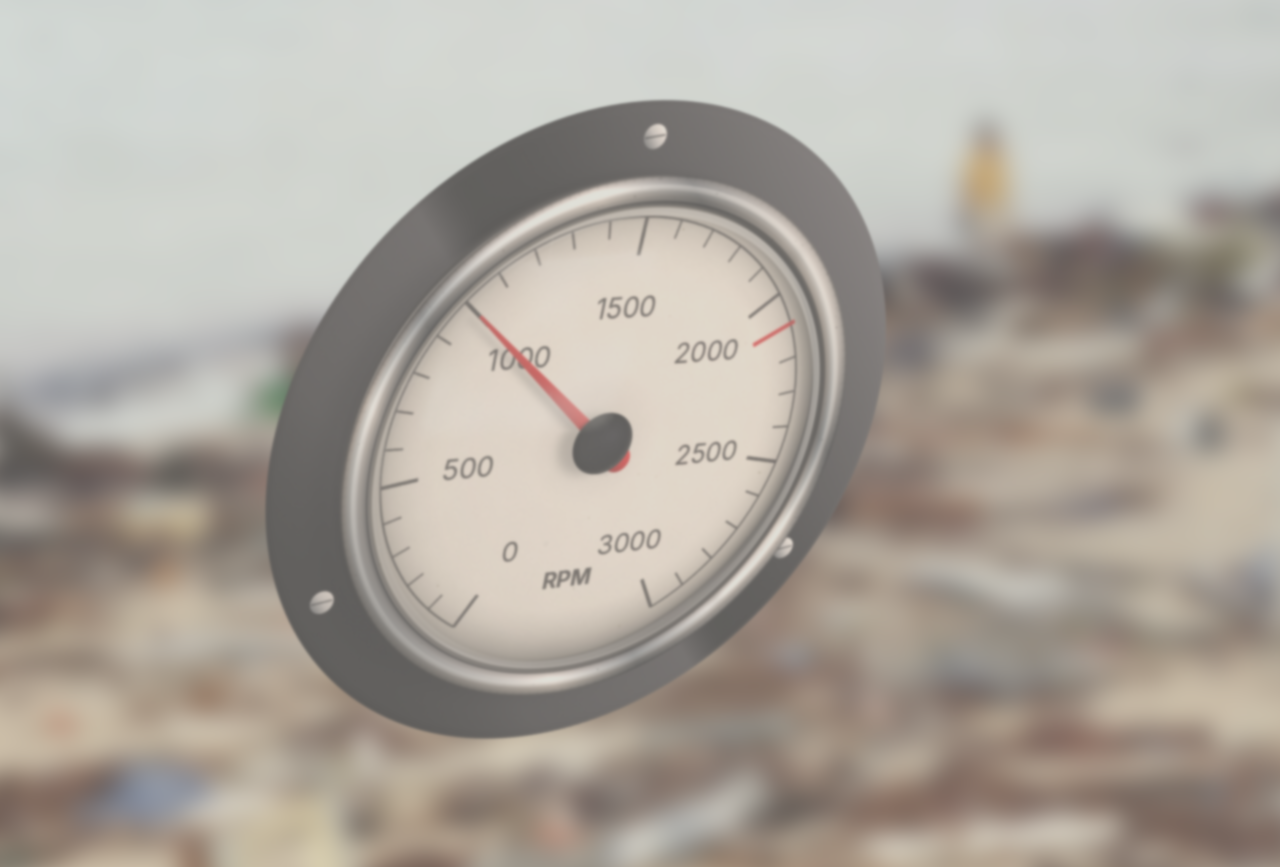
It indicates 1000 rpm
